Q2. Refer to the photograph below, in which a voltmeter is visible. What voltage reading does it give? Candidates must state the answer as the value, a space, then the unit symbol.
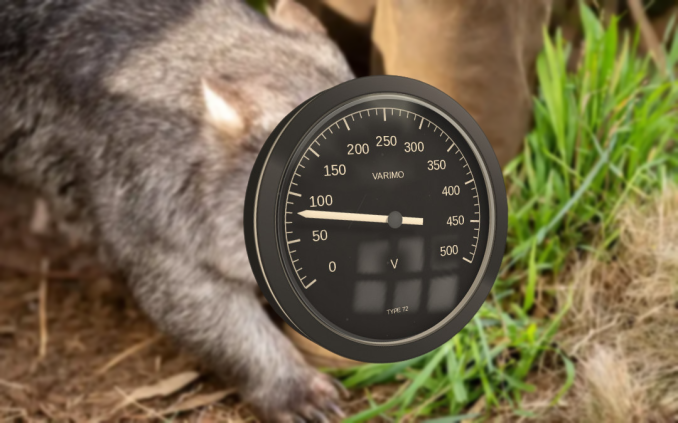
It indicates 80 V
